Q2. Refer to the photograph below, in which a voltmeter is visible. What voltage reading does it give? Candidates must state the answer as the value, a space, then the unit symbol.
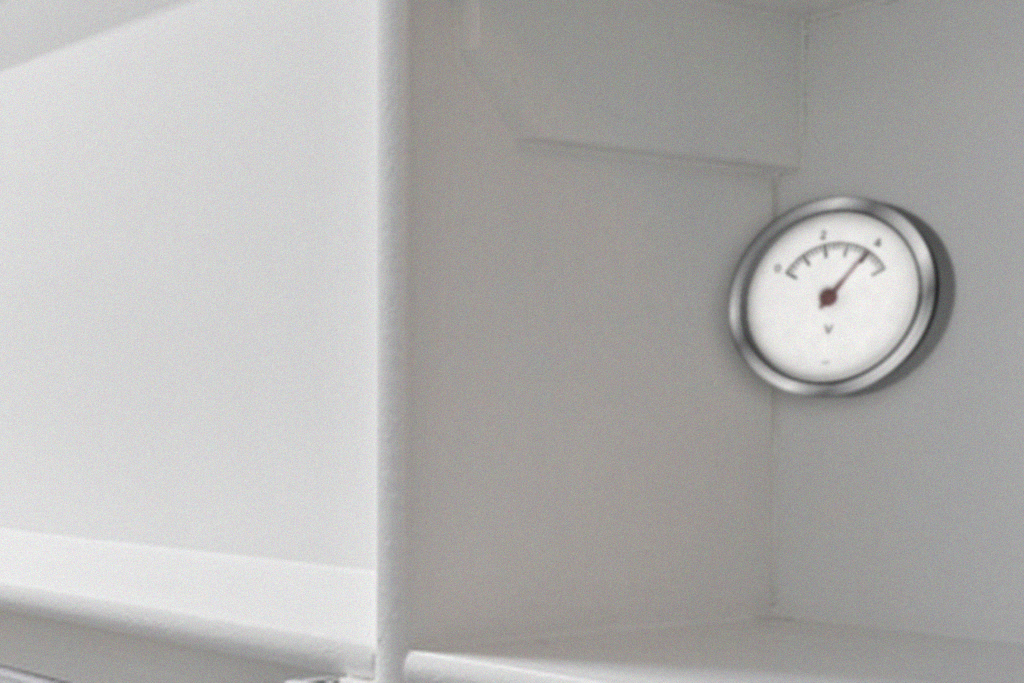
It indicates 4 V
